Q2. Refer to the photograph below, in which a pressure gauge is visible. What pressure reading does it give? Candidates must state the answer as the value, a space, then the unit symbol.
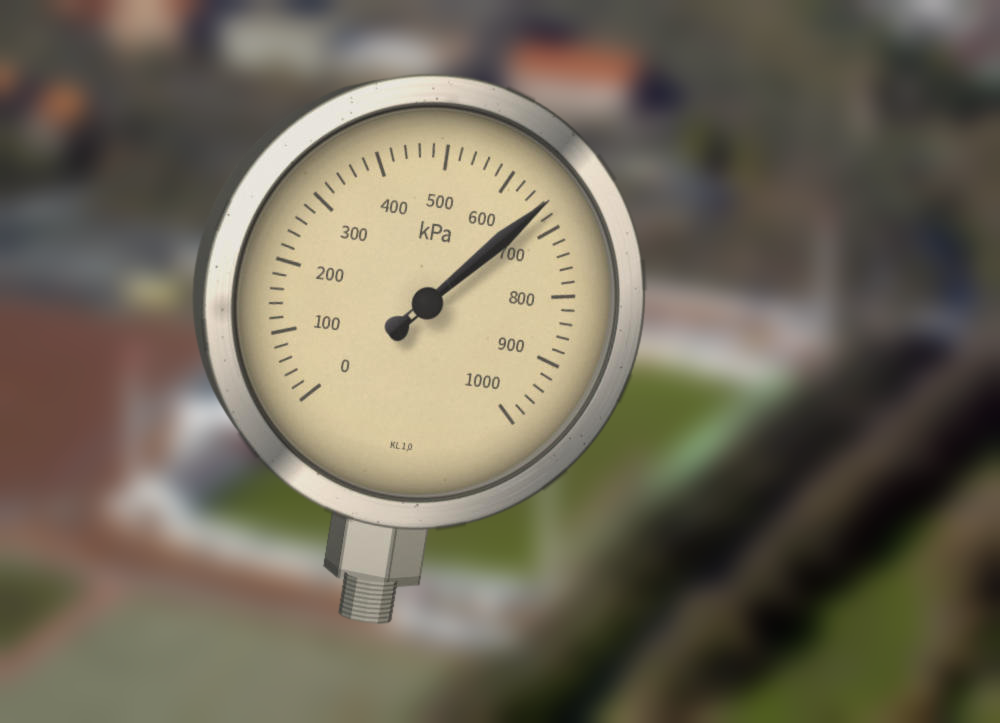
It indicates 660 kPa
